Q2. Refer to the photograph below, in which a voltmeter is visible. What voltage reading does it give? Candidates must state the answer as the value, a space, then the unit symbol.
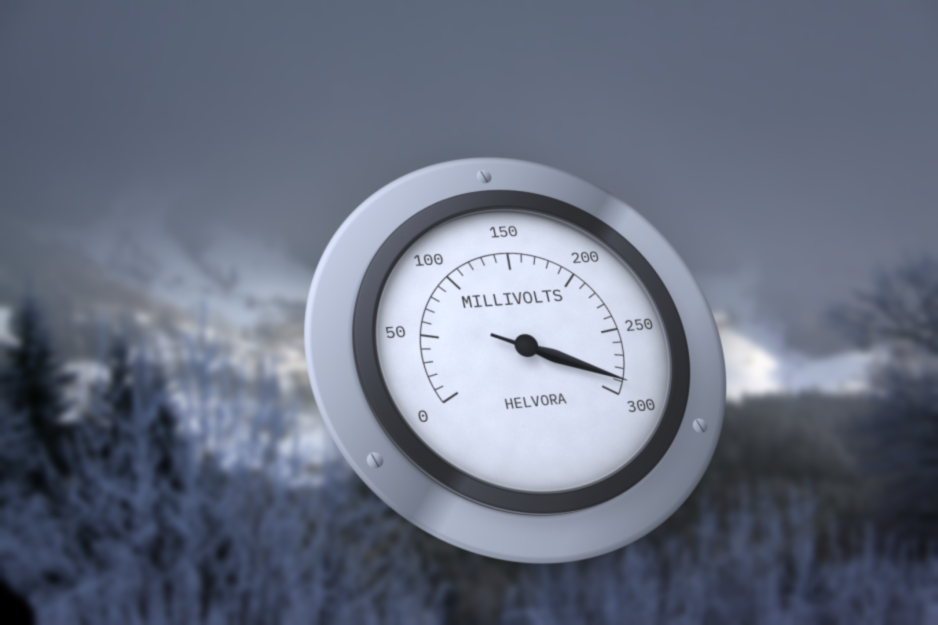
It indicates 290 mV
